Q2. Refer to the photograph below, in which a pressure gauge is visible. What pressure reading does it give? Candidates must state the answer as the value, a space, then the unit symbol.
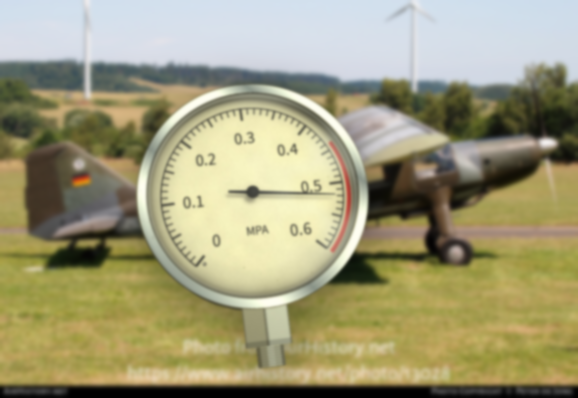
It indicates 0.52 MPa
